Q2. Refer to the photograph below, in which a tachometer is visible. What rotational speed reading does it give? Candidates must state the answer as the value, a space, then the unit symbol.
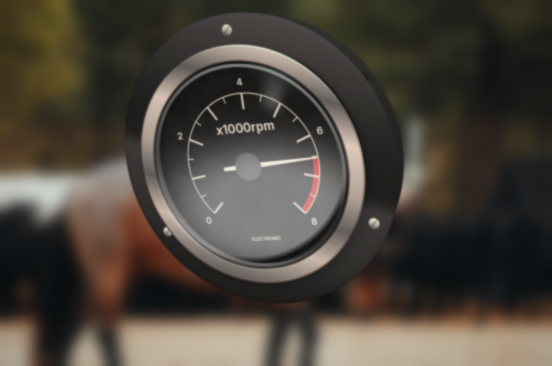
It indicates 6500 rpm
